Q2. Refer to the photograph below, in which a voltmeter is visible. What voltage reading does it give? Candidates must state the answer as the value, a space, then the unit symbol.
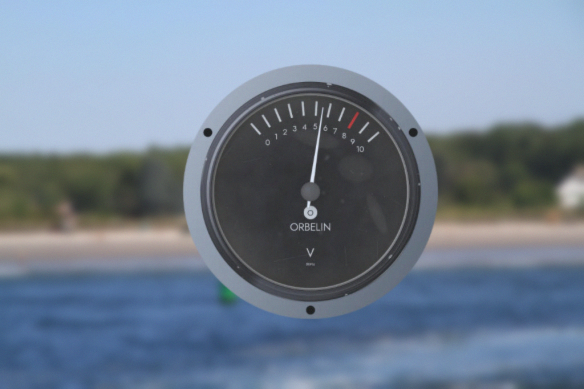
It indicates 5.5 V
